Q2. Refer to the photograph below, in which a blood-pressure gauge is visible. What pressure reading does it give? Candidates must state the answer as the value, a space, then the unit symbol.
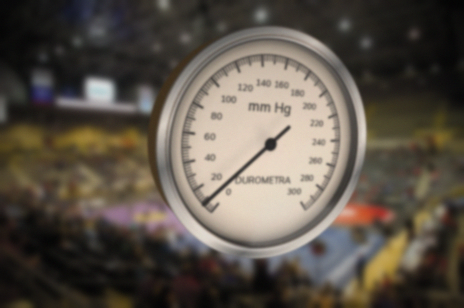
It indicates 10 mmHg
